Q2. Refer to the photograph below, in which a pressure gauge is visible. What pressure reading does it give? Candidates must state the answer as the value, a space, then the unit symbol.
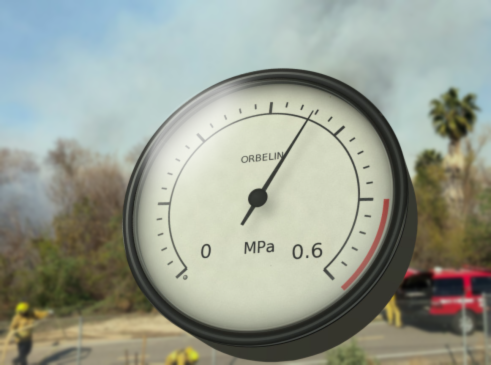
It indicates 0.36 MPa
